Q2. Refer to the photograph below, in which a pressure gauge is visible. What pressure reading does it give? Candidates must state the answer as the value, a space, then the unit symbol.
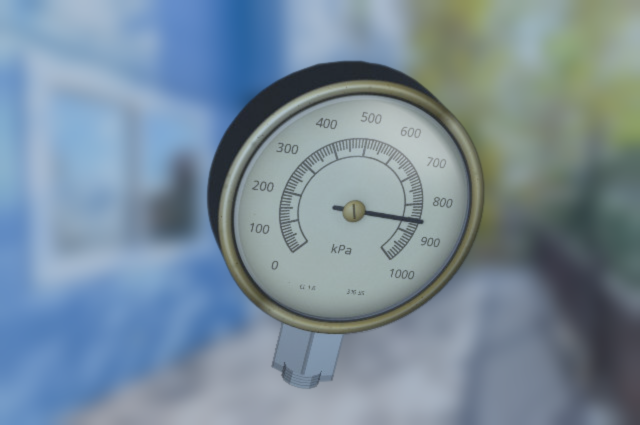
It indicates 850 kPa
